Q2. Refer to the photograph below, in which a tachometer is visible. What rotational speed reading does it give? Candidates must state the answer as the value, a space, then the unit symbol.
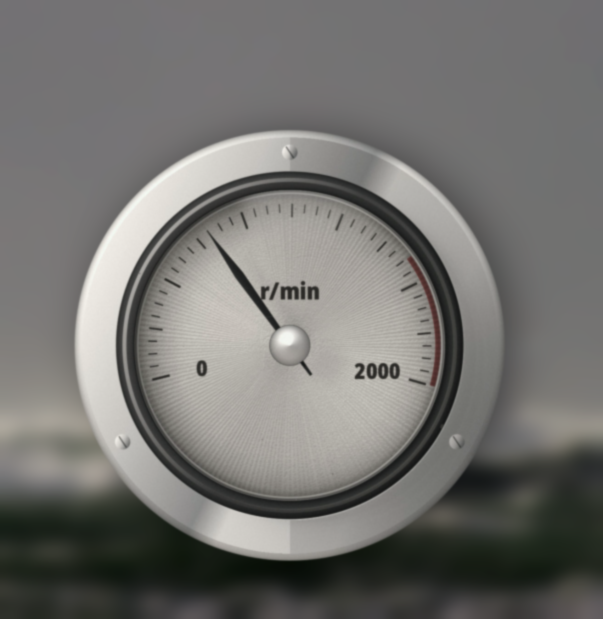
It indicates 650 rpm
